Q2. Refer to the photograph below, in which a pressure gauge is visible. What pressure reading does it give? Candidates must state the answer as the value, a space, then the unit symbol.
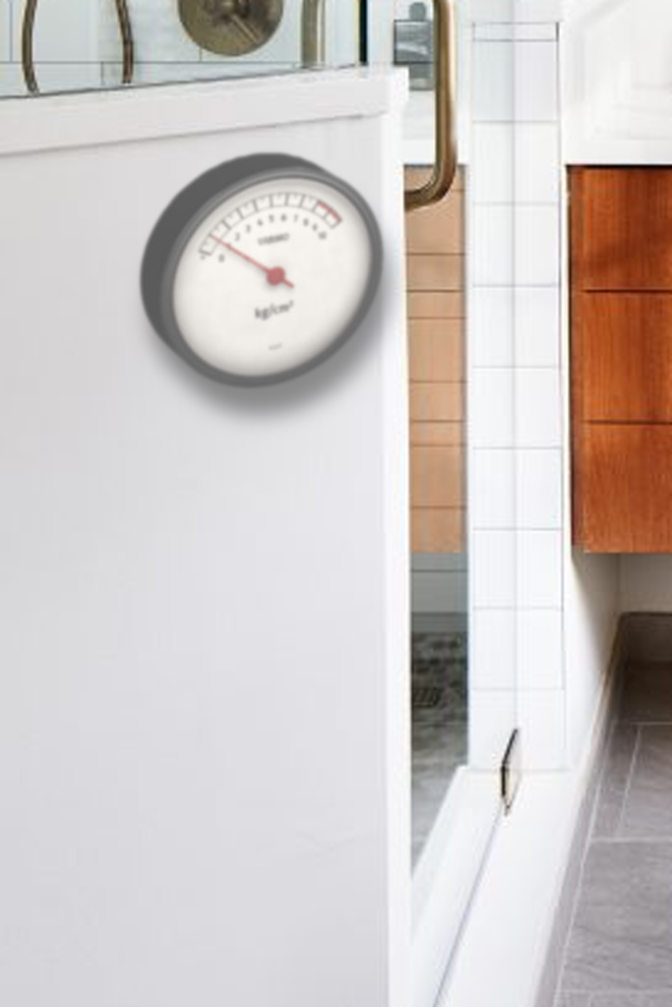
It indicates 1 kg/cm²
